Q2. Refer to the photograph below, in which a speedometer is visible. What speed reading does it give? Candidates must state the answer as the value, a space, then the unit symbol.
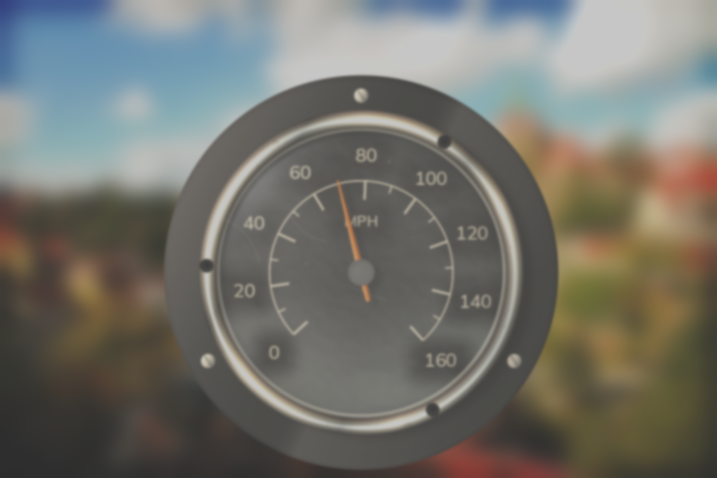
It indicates 70 mph
